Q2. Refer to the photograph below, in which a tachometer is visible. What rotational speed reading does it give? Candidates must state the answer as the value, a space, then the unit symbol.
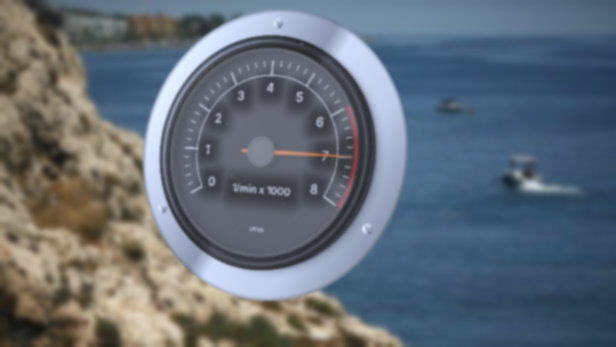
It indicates 7000 rpm
